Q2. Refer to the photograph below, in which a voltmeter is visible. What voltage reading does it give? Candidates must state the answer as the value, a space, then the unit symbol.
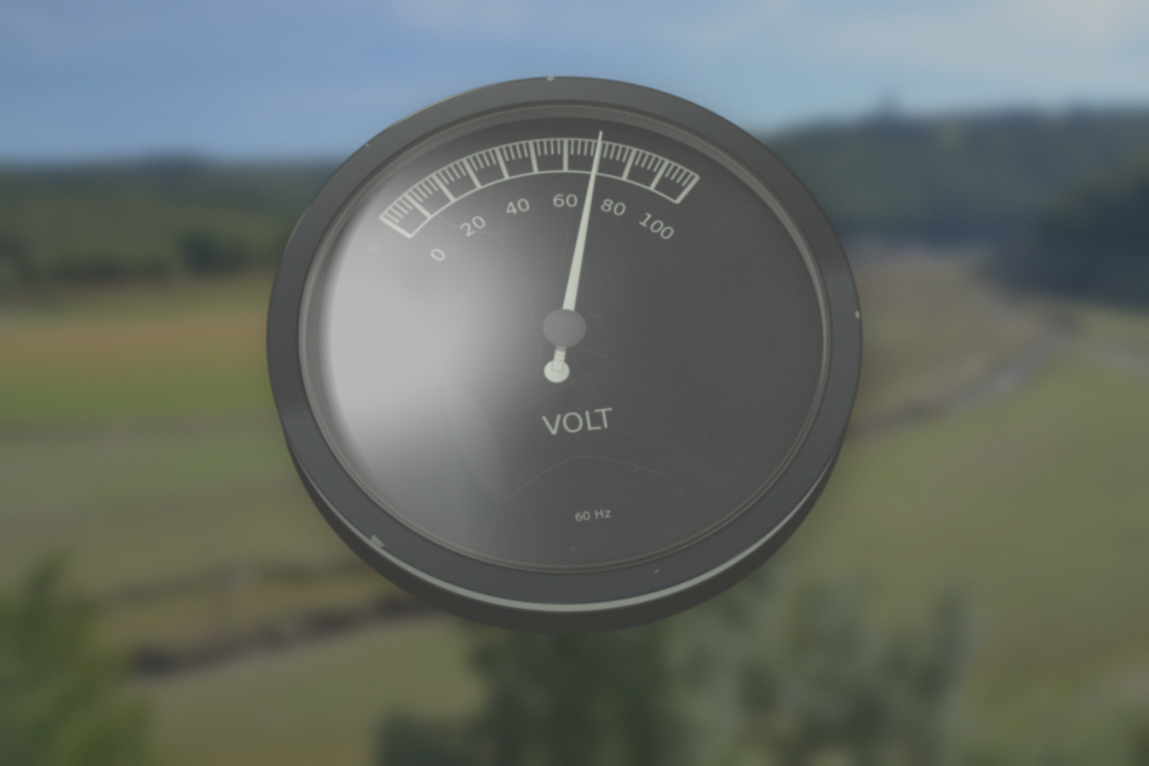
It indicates 70 V
